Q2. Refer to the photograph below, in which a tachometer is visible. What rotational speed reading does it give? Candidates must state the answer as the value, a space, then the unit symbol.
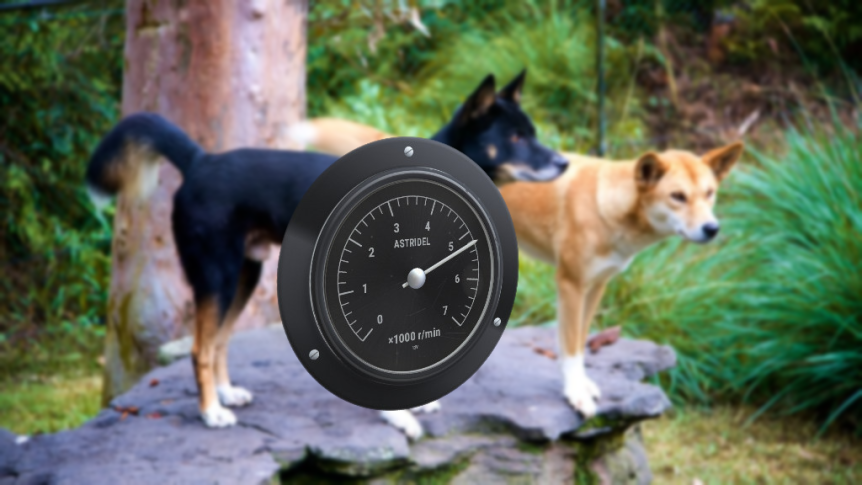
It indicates 5200 rpm
